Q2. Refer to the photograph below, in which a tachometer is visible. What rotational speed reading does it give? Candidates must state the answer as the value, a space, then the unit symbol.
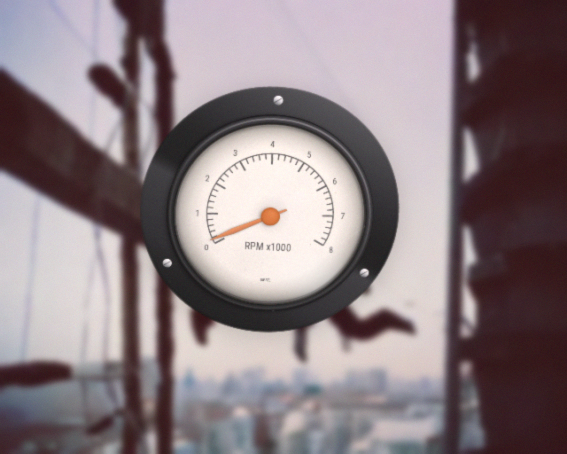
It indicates 200 rpm
